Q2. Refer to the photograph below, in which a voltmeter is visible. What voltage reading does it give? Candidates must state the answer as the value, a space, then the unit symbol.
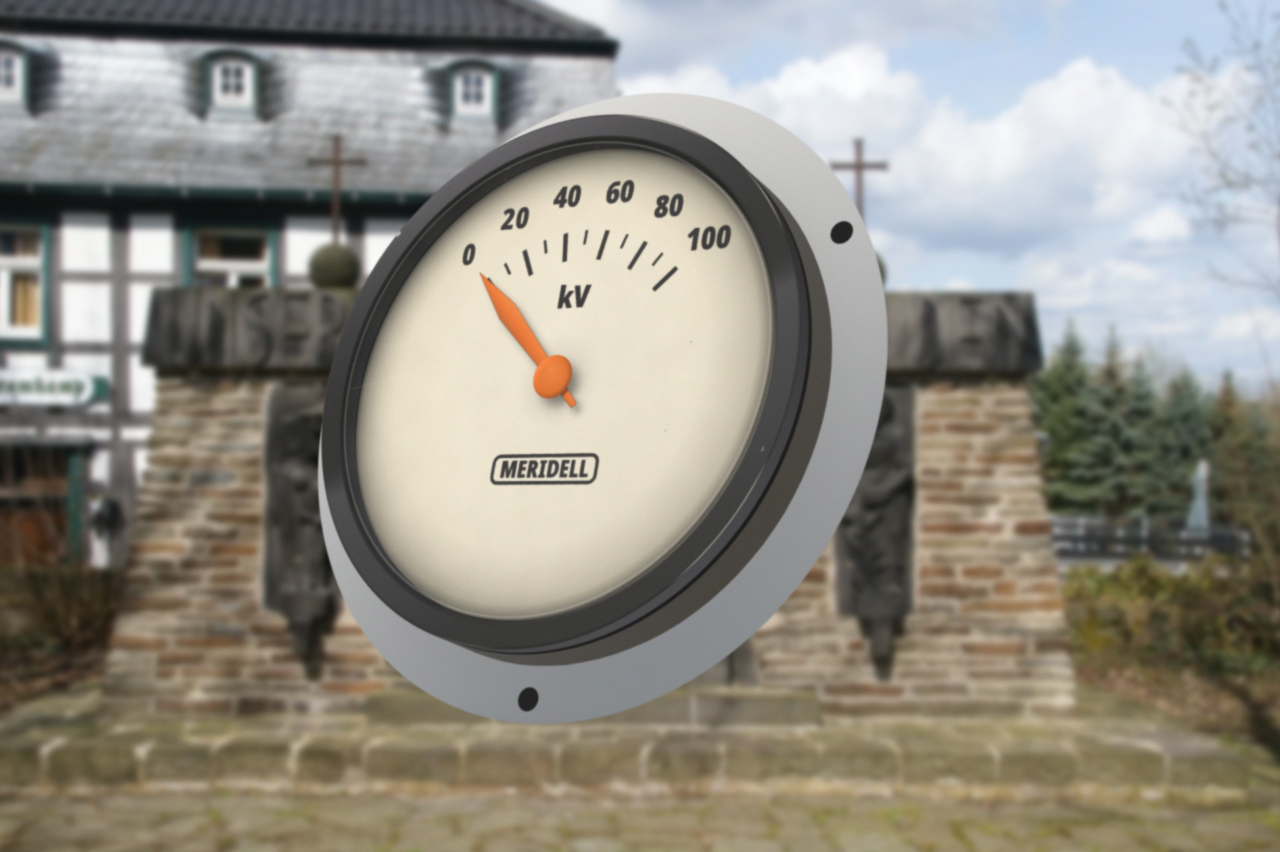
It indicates 0 kV
